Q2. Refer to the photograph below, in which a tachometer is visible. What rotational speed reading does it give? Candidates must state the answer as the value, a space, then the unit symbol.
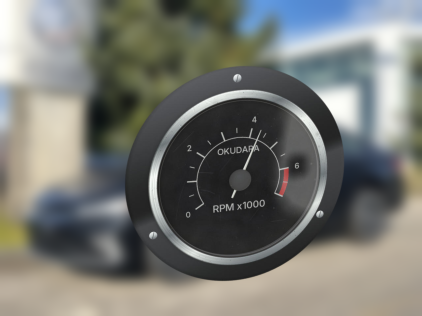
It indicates 4250 rpm
